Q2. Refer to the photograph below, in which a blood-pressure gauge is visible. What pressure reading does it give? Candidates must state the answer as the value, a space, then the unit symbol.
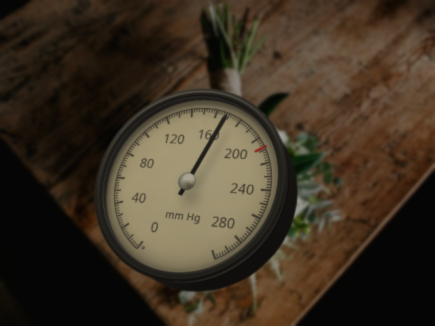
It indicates 170 mmHg
